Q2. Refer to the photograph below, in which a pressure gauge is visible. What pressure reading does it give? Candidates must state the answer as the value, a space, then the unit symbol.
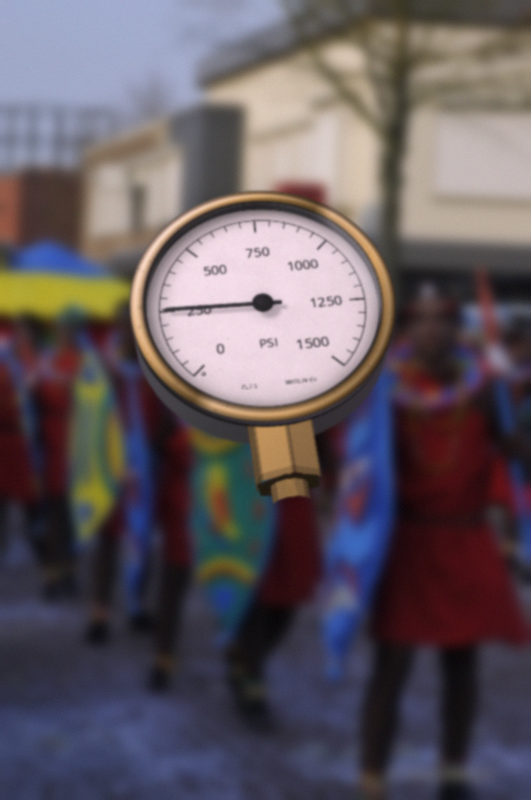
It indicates 250 psi
